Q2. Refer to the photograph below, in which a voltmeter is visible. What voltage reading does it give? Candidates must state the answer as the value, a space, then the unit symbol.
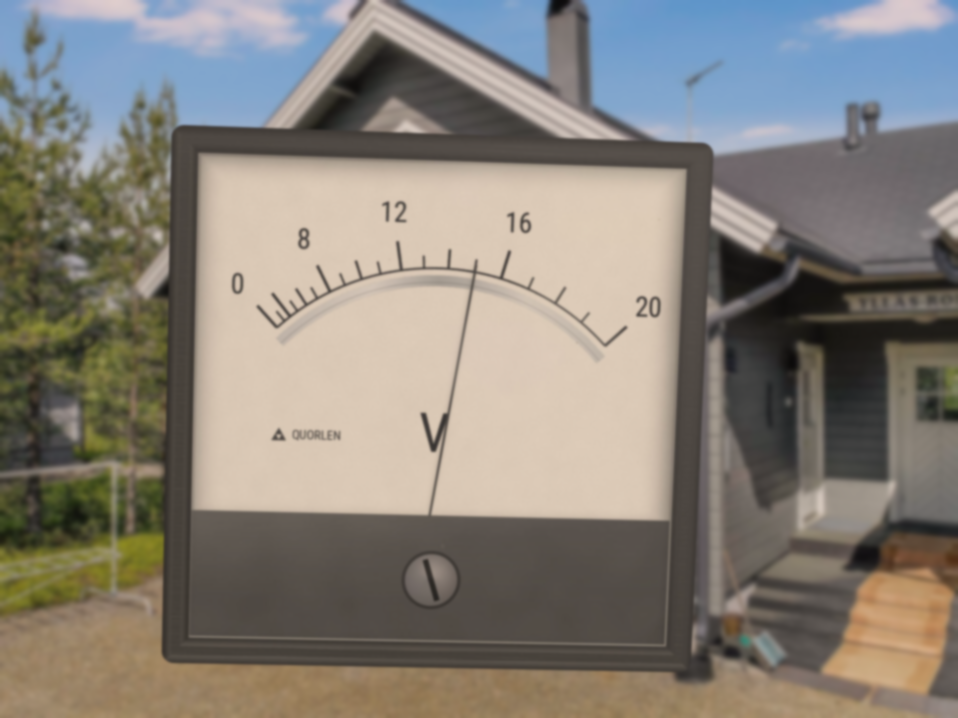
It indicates 15 V
